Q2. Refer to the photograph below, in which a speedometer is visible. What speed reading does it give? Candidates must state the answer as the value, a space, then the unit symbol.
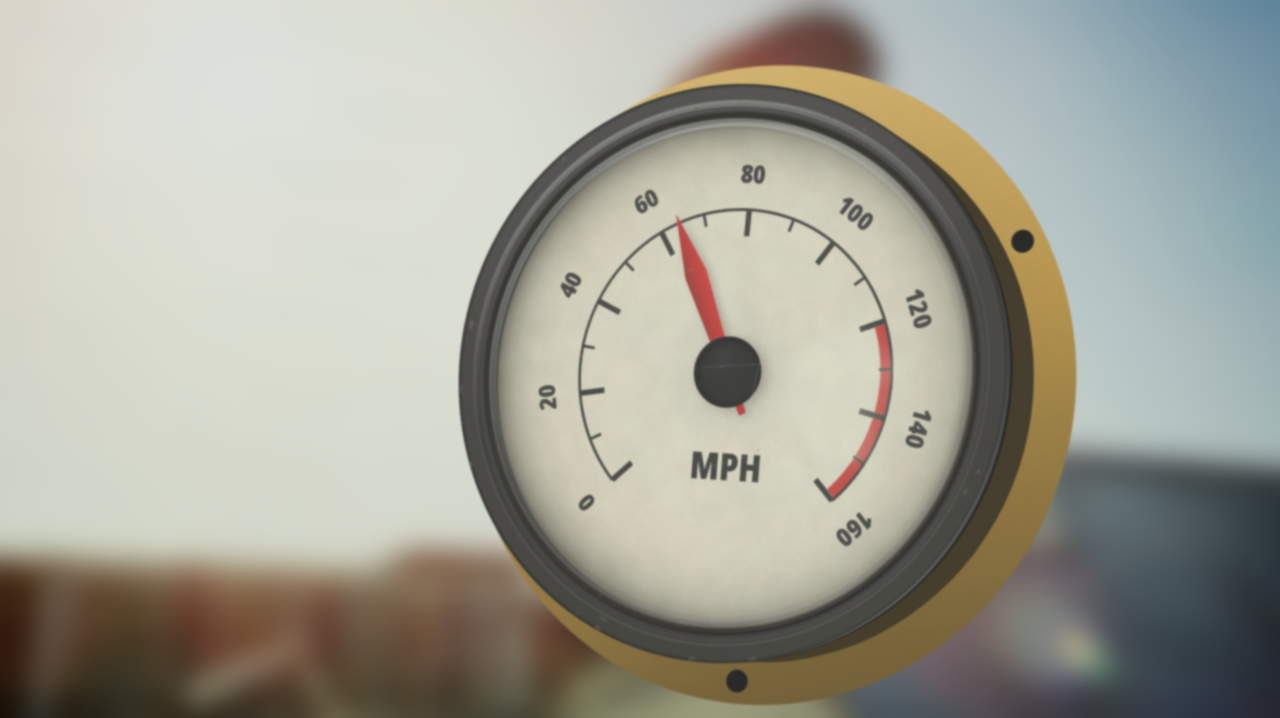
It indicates 65 mph
